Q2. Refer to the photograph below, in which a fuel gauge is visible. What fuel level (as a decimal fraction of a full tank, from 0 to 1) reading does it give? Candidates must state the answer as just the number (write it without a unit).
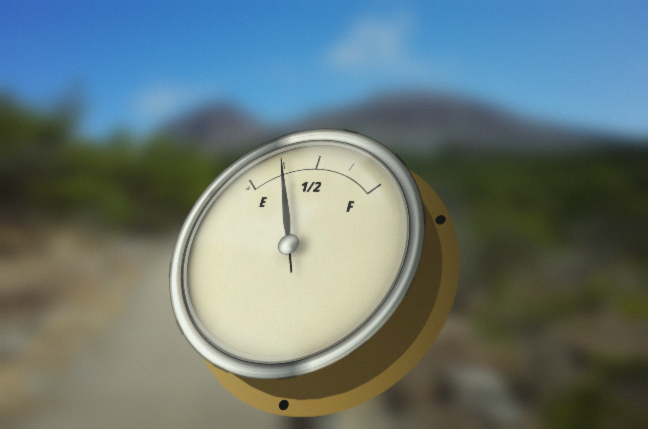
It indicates 0.25
